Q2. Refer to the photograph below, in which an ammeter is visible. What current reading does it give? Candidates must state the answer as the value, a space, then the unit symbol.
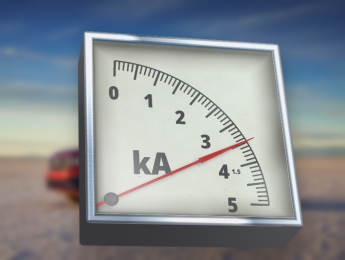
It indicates 3.5 kA
